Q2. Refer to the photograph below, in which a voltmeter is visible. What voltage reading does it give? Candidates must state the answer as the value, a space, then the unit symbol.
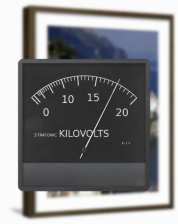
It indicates 17.5 kV
